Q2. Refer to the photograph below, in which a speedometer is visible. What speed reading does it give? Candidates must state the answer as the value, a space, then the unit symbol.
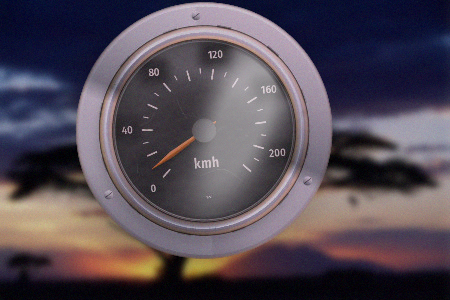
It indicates 10 km/h
